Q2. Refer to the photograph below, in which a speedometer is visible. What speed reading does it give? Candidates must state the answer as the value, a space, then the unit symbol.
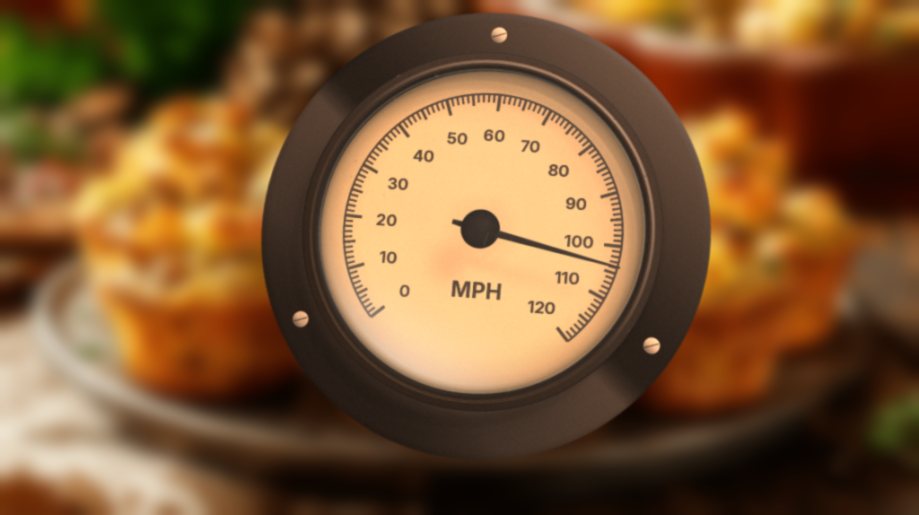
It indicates 104 mph
